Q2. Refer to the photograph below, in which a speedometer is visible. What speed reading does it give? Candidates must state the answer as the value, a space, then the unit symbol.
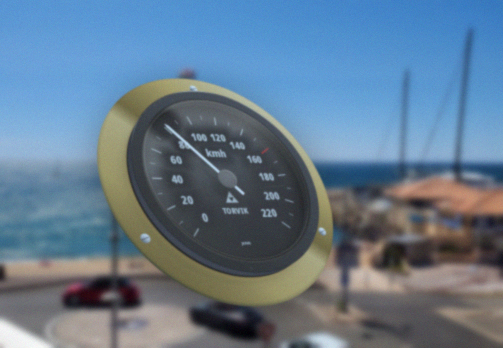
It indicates 80 km/h
